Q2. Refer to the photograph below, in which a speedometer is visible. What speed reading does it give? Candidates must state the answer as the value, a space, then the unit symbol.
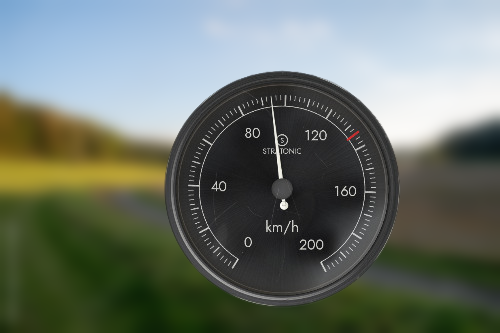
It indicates 94 km/h
